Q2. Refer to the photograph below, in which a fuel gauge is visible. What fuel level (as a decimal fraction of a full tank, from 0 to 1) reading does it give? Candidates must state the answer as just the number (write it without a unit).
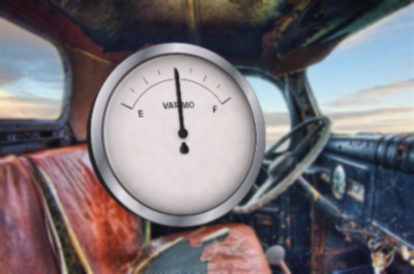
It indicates 0.5
